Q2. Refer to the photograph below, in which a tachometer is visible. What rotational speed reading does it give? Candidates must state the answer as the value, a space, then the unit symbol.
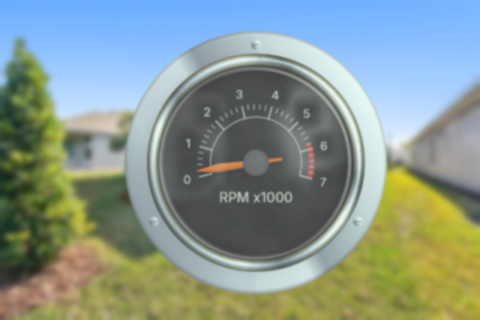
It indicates 200 rpm
